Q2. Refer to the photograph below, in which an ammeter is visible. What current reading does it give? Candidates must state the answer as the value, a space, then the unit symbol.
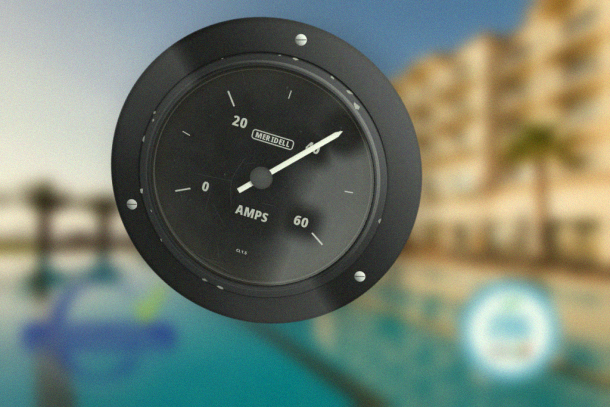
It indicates 40 A
